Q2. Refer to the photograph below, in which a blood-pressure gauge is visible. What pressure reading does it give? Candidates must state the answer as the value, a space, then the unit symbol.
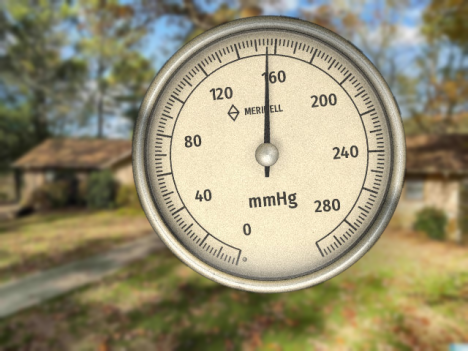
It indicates 156 mmHg
